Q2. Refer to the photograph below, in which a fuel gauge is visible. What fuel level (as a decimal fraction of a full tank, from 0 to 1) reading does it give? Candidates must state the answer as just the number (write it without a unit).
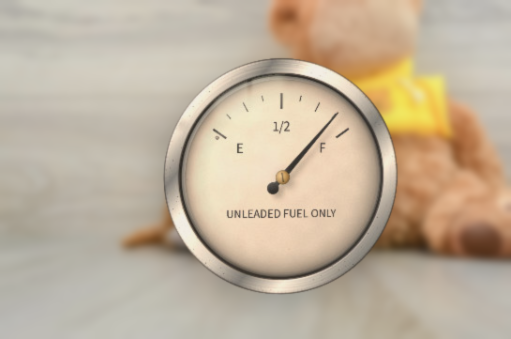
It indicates 0.875
